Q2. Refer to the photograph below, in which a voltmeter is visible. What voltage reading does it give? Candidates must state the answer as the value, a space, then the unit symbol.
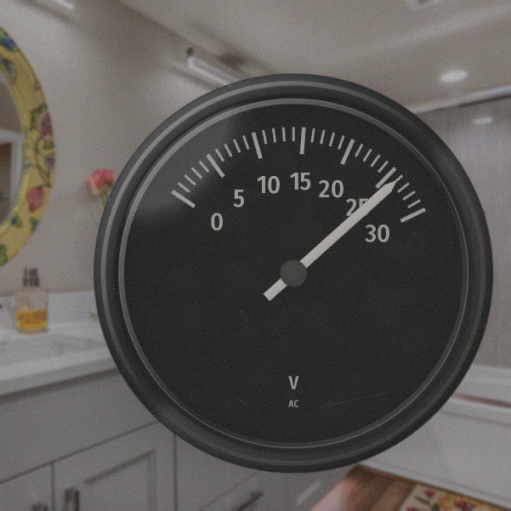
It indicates 26 V
